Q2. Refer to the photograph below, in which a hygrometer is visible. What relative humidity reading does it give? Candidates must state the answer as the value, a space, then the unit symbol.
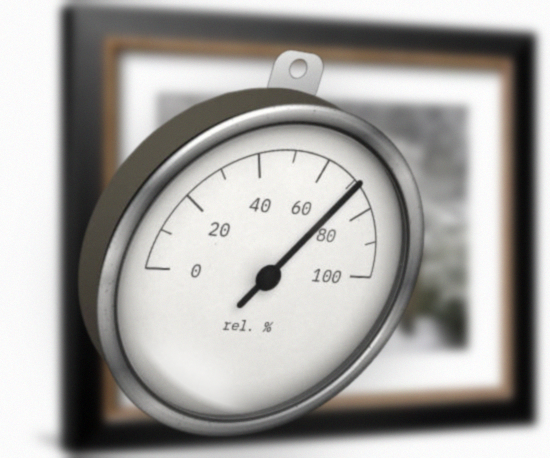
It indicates 70 %
